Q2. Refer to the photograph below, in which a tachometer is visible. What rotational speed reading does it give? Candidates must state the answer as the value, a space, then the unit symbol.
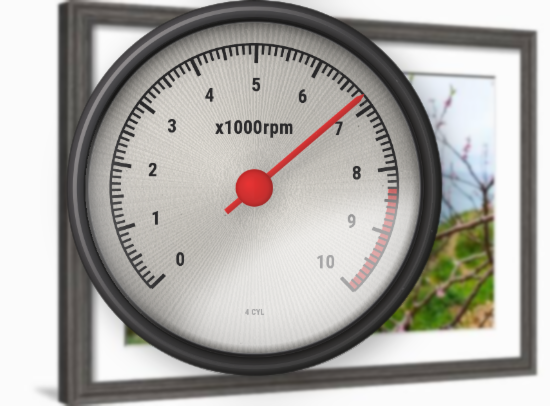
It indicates 6800 rpm
